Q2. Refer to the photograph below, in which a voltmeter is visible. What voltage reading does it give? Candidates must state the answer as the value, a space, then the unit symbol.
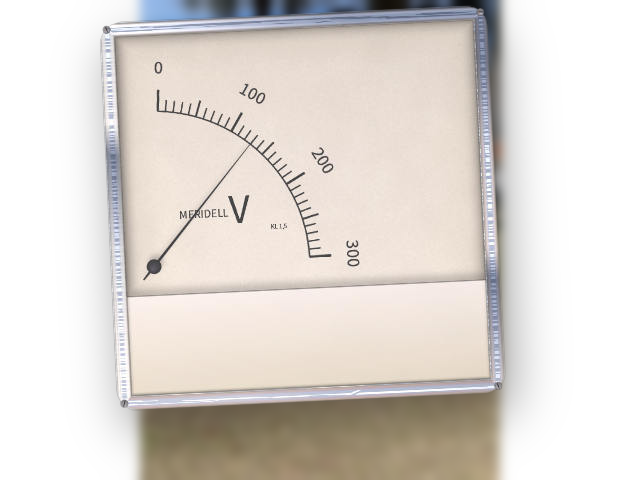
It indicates 130 V
